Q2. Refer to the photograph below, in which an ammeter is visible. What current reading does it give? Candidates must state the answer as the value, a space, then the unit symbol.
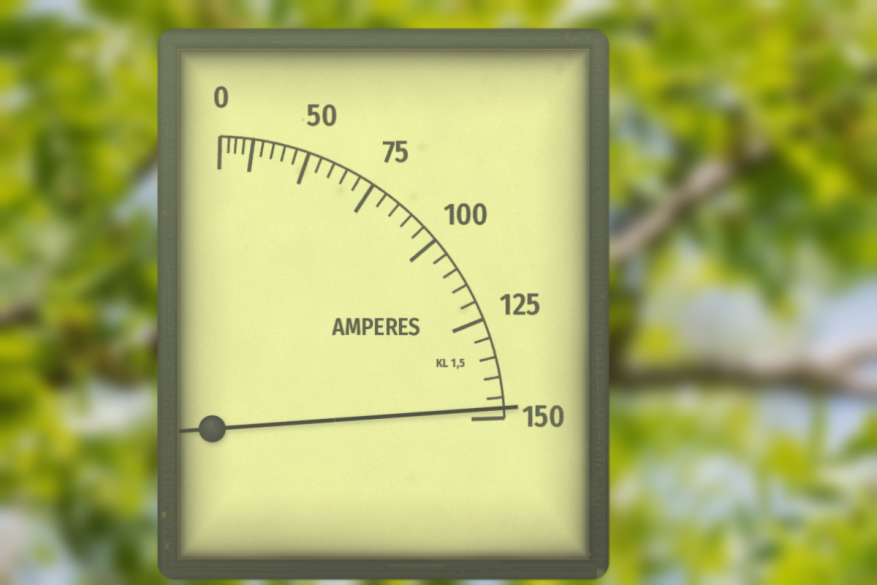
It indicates 147.5 A
